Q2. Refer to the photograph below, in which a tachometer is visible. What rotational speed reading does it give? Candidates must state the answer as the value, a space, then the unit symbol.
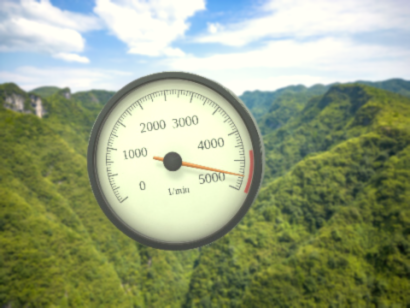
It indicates 4750 rpm
